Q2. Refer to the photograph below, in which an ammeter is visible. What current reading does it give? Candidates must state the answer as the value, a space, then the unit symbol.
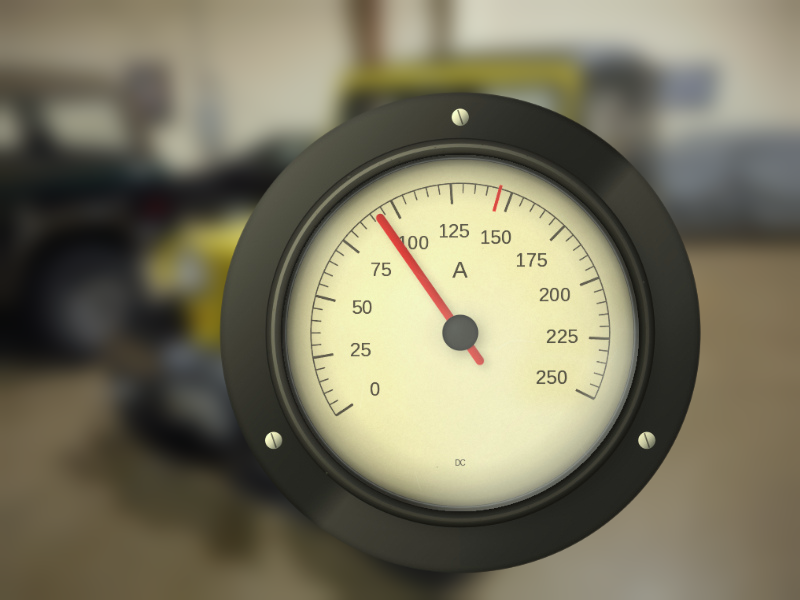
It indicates 92.5 A
